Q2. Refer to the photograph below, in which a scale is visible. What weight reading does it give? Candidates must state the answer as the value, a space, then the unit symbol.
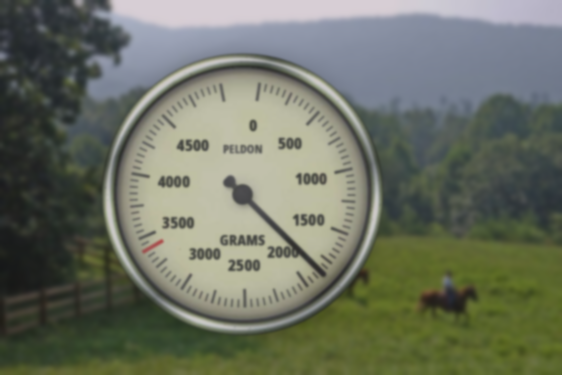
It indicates 1850 g
